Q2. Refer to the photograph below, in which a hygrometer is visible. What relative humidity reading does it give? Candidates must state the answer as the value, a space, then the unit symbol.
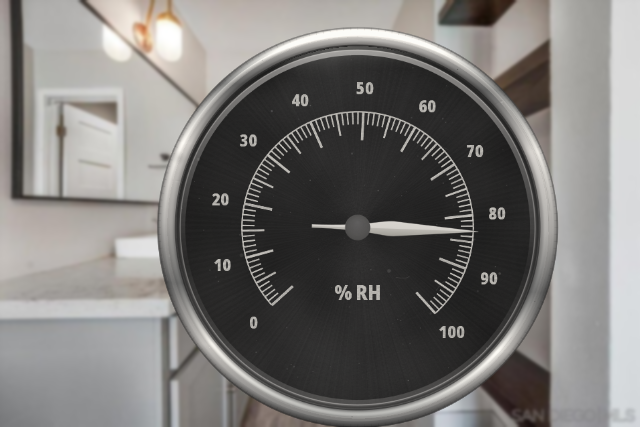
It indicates 83 %
